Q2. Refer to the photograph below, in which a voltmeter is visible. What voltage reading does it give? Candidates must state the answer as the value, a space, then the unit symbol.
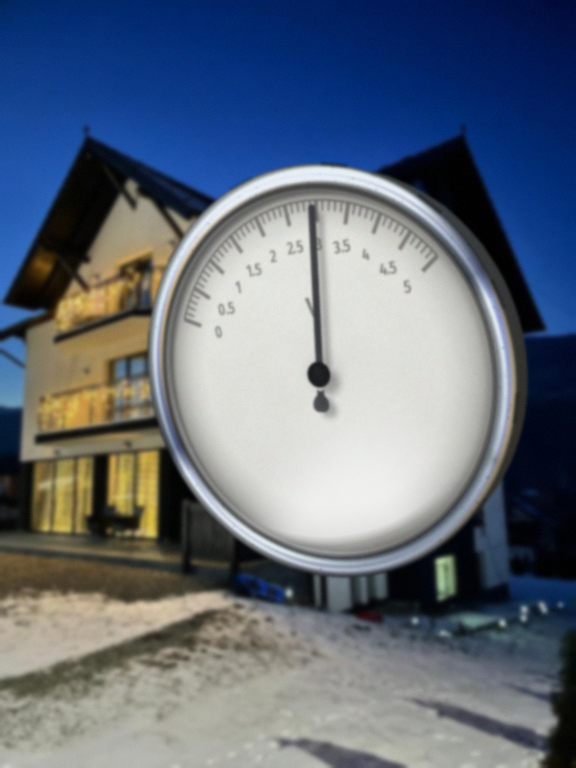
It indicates 3 V
